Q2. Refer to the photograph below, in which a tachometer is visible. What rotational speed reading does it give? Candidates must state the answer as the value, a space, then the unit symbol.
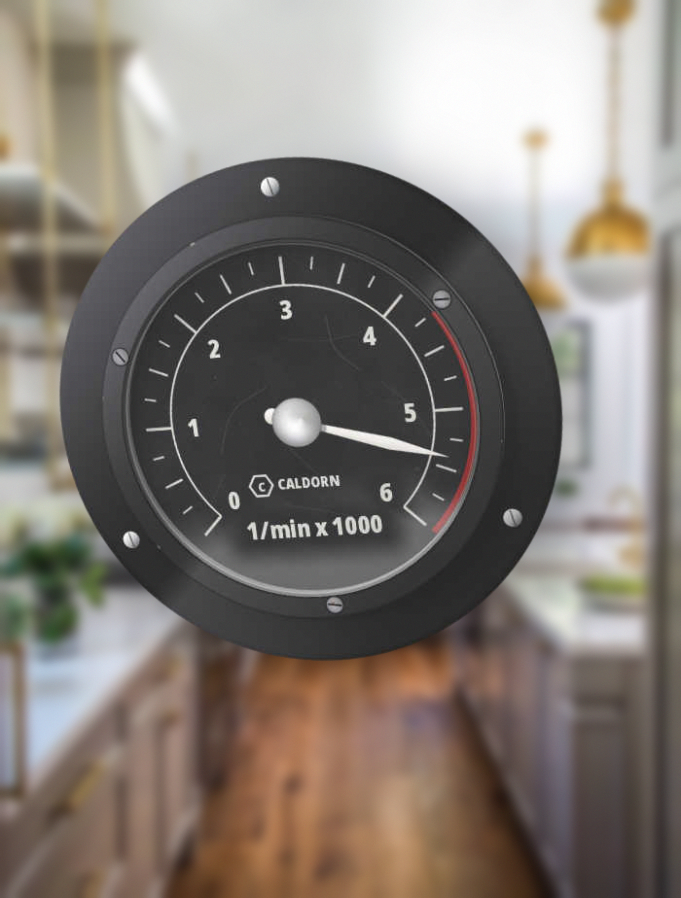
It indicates 5375 rpm
